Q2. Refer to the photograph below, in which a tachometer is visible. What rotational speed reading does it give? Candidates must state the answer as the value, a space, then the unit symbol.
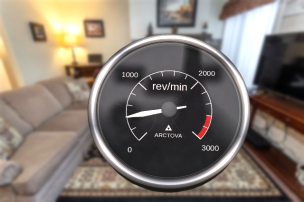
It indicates 400 rpm
